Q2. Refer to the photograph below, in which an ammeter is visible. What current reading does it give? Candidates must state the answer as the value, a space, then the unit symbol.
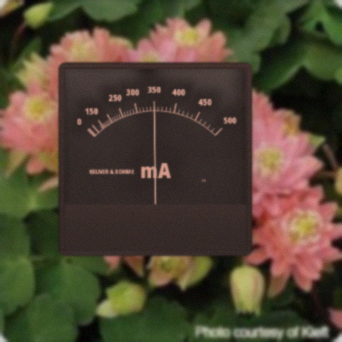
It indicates 350 mA
